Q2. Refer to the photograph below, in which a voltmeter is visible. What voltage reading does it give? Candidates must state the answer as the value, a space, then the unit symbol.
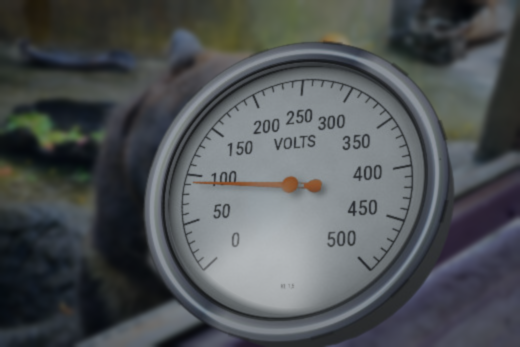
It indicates 90 V
